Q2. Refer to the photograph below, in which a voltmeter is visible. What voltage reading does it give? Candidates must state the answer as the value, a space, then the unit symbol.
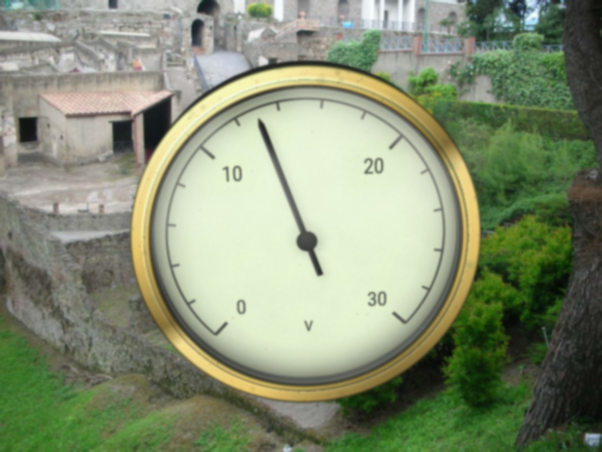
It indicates 13 V
